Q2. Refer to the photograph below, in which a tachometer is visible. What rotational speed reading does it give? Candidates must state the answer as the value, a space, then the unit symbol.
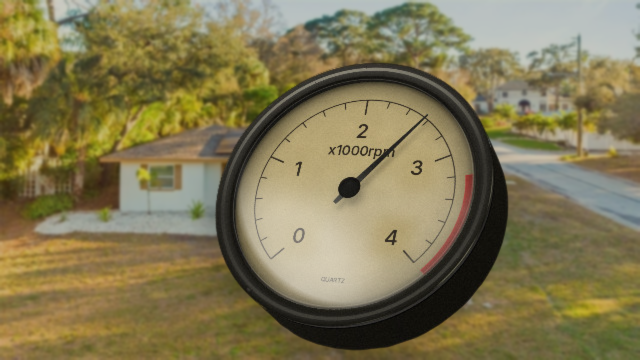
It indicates 2600 rpm
